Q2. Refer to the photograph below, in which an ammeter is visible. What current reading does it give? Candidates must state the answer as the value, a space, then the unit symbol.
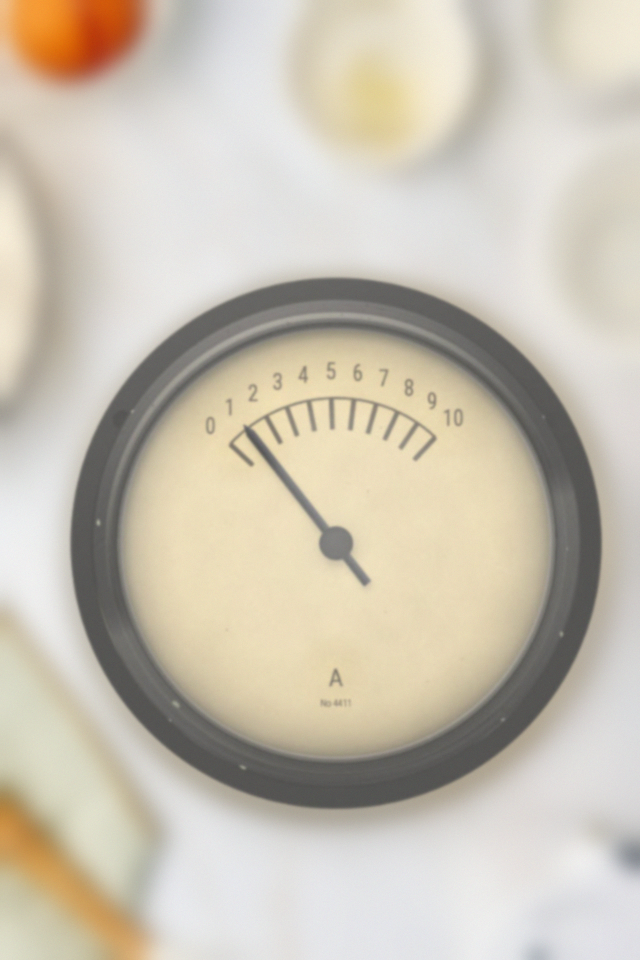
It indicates 1 A
